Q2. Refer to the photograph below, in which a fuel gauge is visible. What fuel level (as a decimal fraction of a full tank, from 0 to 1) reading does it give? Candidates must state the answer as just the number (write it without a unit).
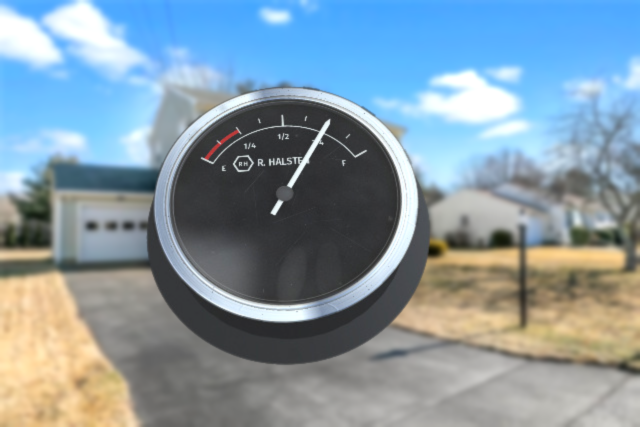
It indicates 0.75
